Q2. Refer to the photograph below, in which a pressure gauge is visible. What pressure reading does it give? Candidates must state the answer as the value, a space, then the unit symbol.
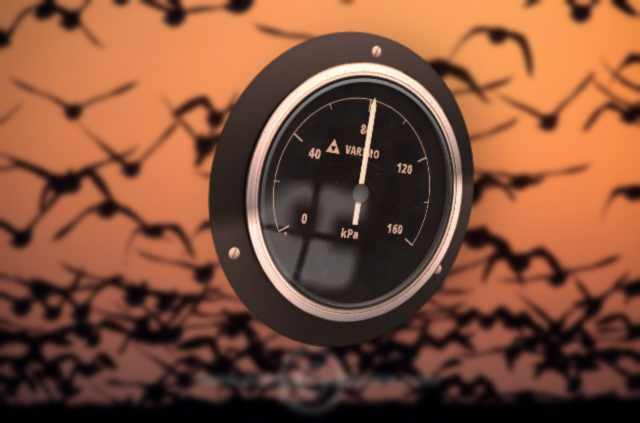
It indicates 80 kPa
